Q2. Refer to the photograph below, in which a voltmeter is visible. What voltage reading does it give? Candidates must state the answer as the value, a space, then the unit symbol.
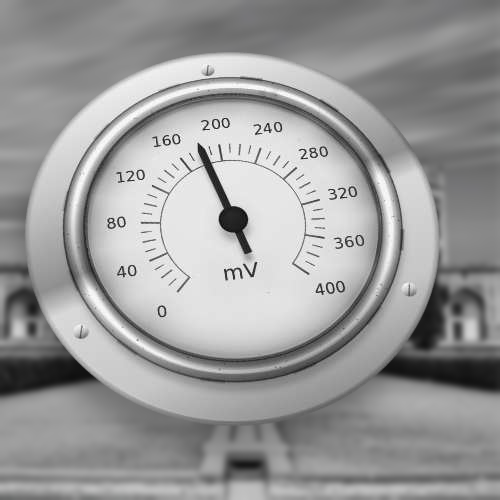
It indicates 180 mV
